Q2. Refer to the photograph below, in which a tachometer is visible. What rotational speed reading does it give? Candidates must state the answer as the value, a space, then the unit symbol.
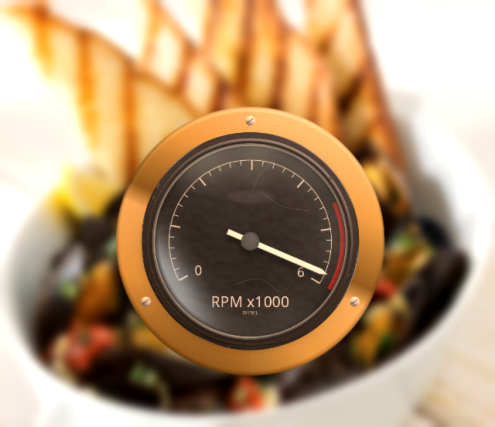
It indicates 5800 rpm
